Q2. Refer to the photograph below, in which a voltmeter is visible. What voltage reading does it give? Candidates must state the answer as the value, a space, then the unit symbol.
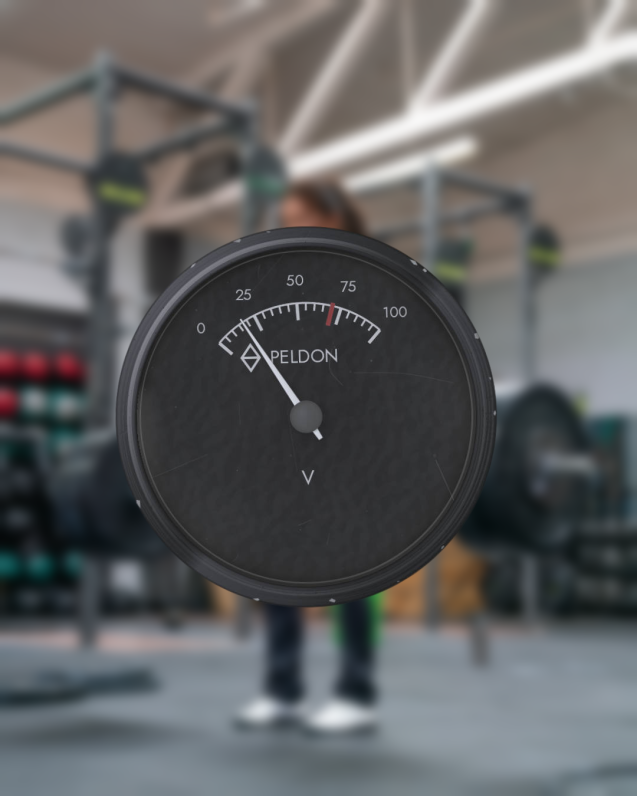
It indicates 17.5 V
